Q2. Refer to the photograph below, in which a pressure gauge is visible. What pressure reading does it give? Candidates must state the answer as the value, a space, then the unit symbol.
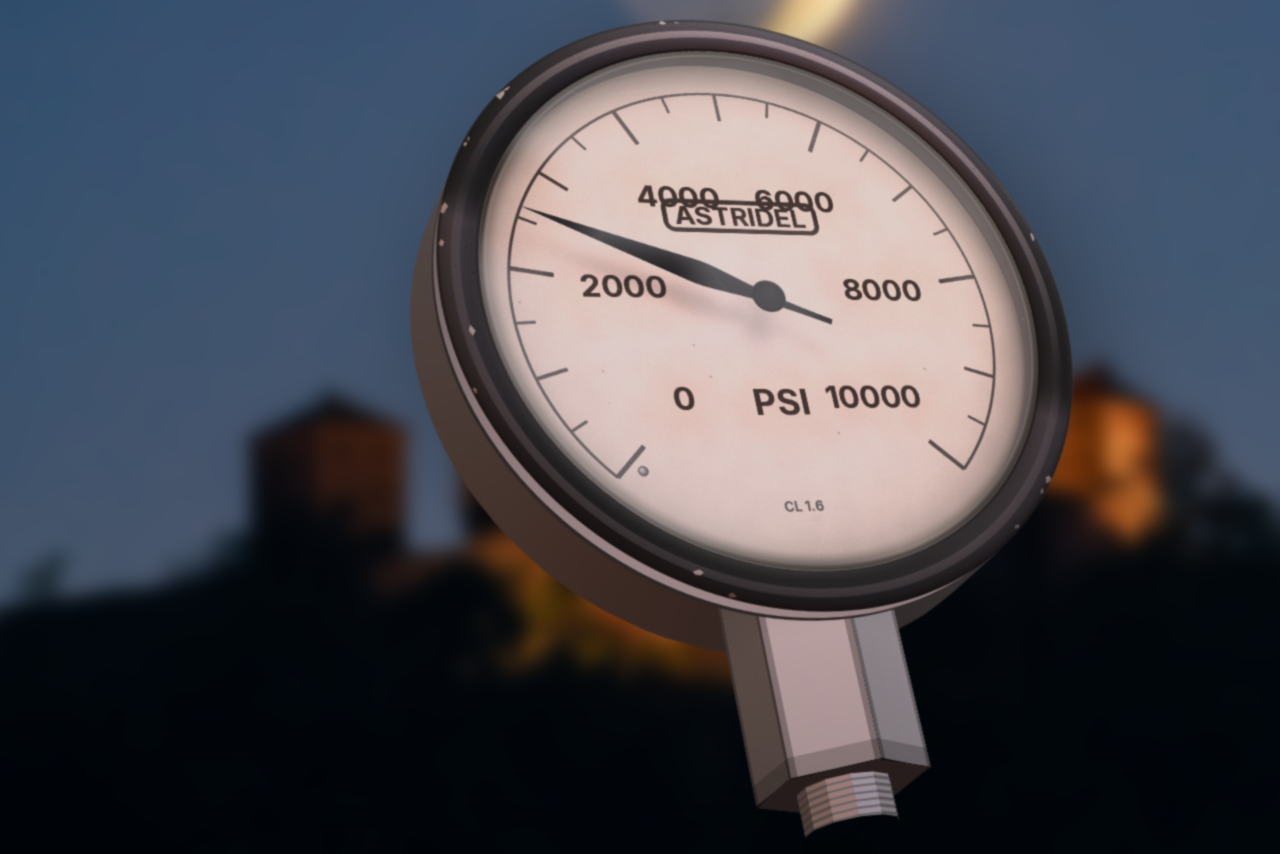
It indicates 2500 psi
